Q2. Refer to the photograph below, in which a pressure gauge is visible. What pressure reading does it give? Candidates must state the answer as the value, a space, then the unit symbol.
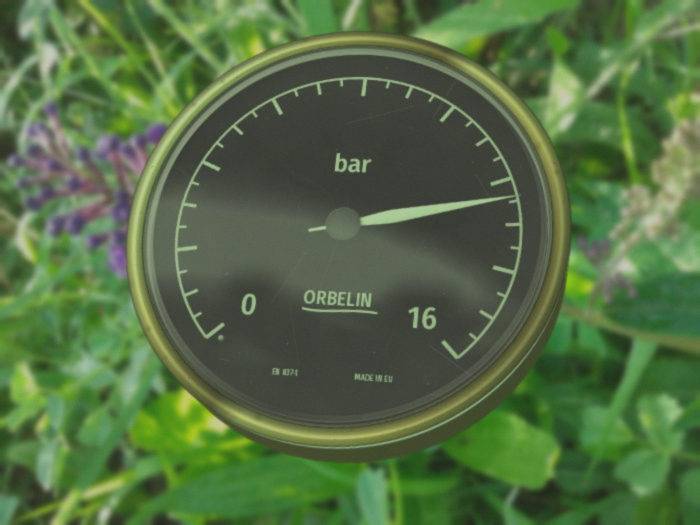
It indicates 12.5 bar
